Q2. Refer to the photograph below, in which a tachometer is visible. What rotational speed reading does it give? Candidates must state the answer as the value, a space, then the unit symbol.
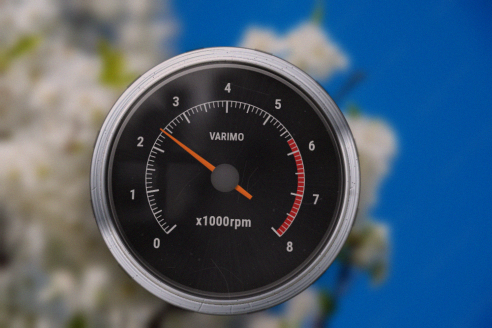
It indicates 2400 rpm
